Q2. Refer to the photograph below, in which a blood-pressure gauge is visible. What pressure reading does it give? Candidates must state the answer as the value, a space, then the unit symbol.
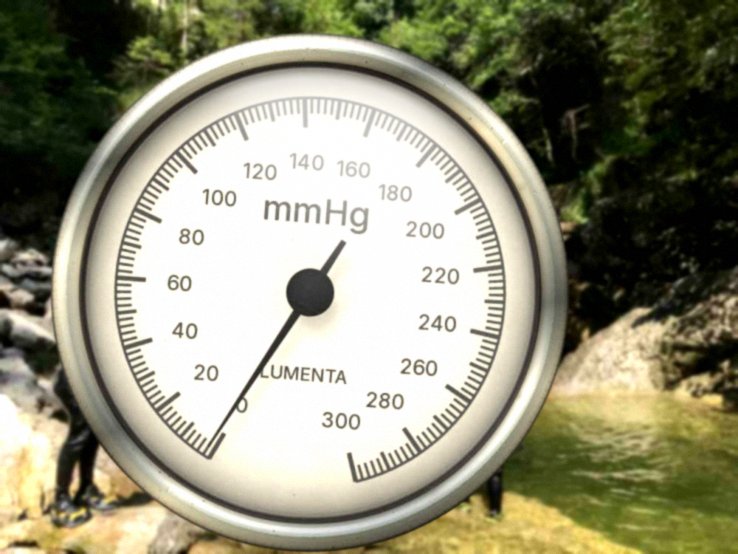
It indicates 2 mmHg
